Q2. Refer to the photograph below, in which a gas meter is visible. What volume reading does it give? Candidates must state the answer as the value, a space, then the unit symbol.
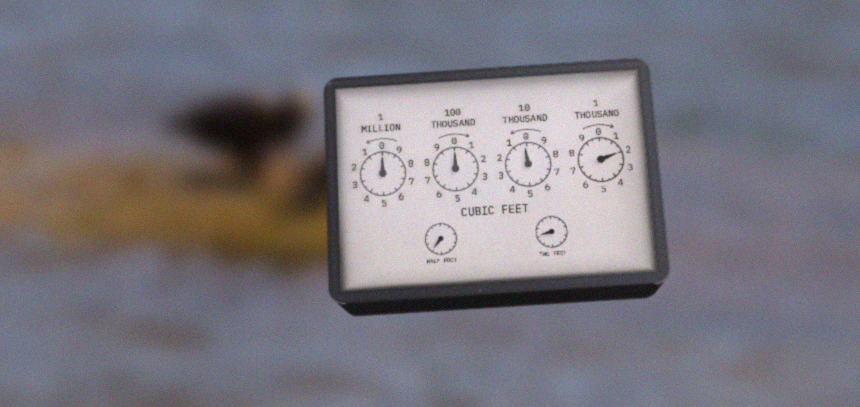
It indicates 200 ft³
